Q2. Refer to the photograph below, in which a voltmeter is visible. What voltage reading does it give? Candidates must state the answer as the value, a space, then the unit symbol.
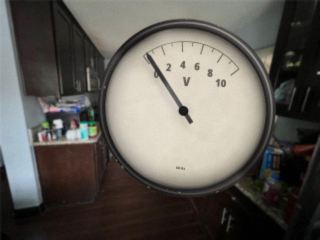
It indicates 0.5 V
